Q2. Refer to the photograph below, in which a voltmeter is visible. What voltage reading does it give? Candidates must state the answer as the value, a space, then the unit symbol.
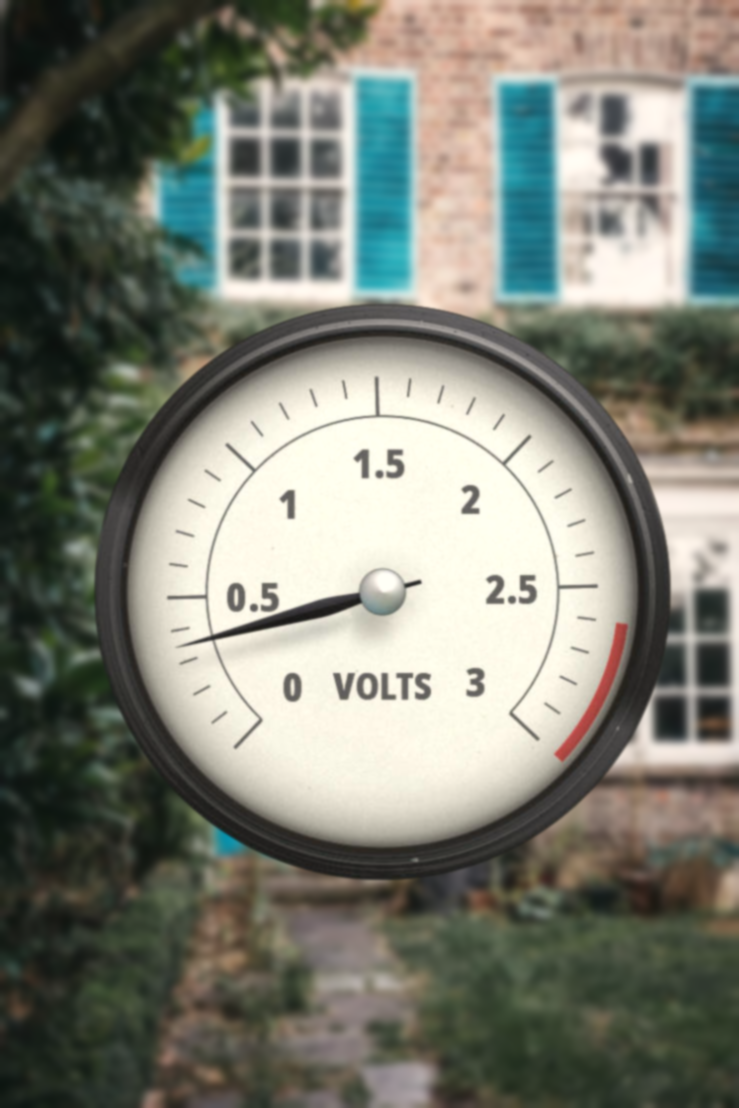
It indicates 0.35 V
